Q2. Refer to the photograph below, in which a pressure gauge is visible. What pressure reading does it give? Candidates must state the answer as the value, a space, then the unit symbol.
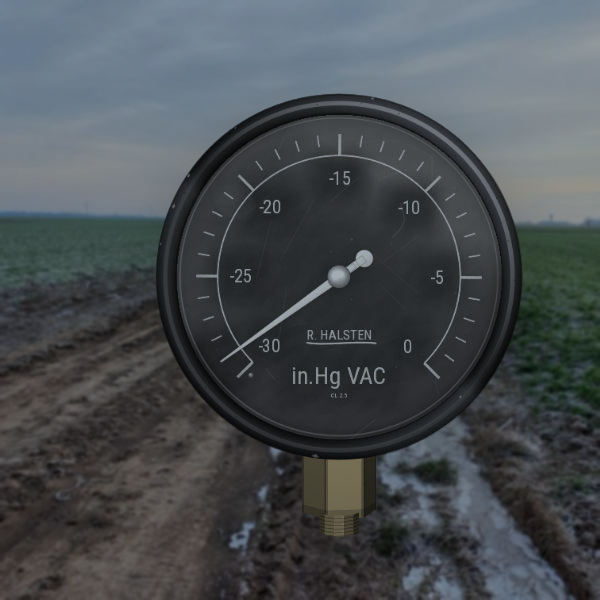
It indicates -29 inHg
